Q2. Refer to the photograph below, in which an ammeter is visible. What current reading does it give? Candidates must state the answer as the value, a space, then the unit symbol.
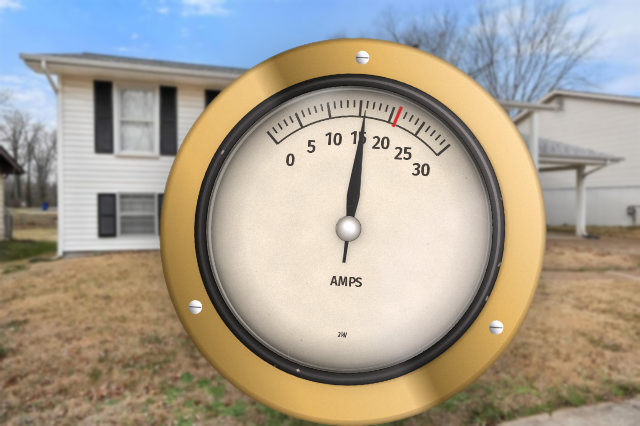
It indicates 16 A
